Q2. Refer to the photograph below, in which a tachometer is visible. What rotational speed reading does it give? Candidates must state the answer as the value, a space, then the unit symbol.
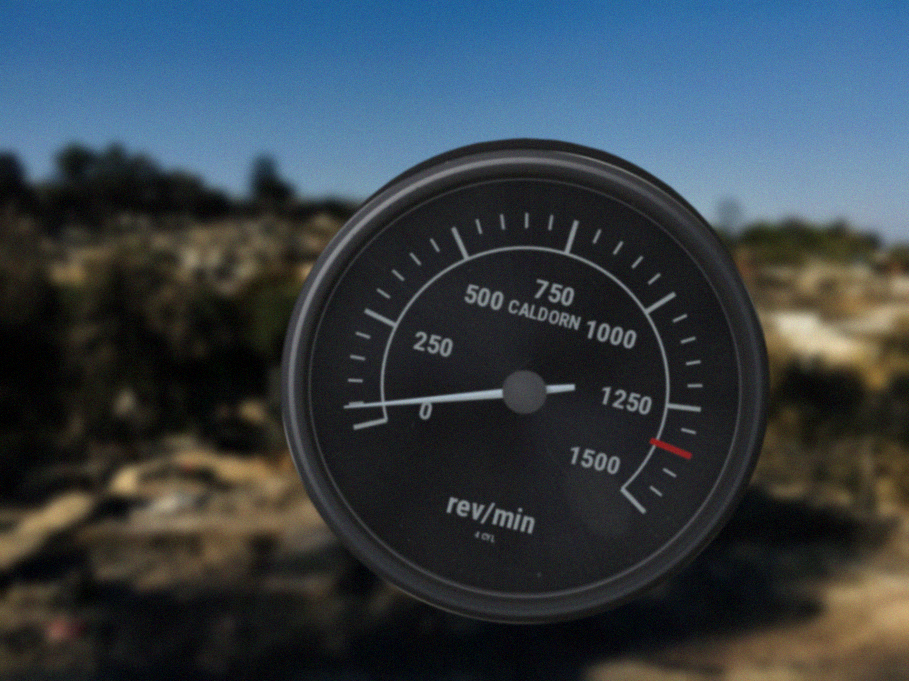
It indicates 50 rpm
